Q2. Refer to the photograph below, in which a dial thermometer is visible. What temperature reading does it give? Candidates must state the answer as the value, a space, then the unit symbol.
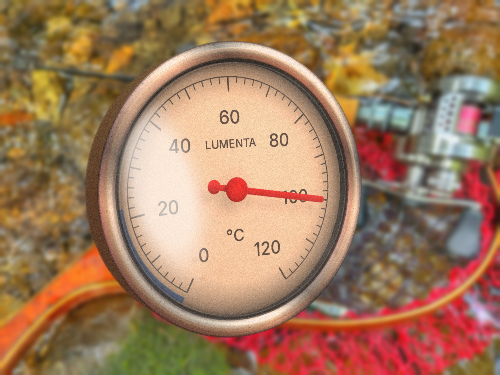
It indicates 100 °C
